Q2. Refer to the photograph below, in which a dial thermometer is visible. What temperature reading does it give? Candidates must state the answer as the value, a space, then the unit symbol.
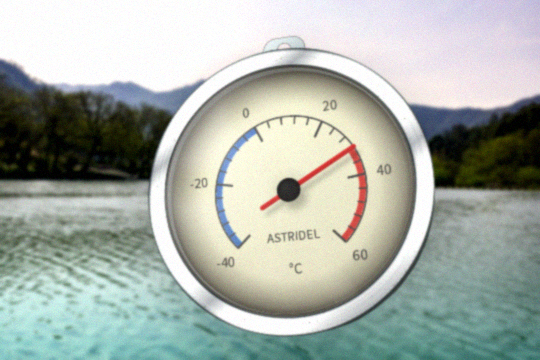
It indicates 32 °C
